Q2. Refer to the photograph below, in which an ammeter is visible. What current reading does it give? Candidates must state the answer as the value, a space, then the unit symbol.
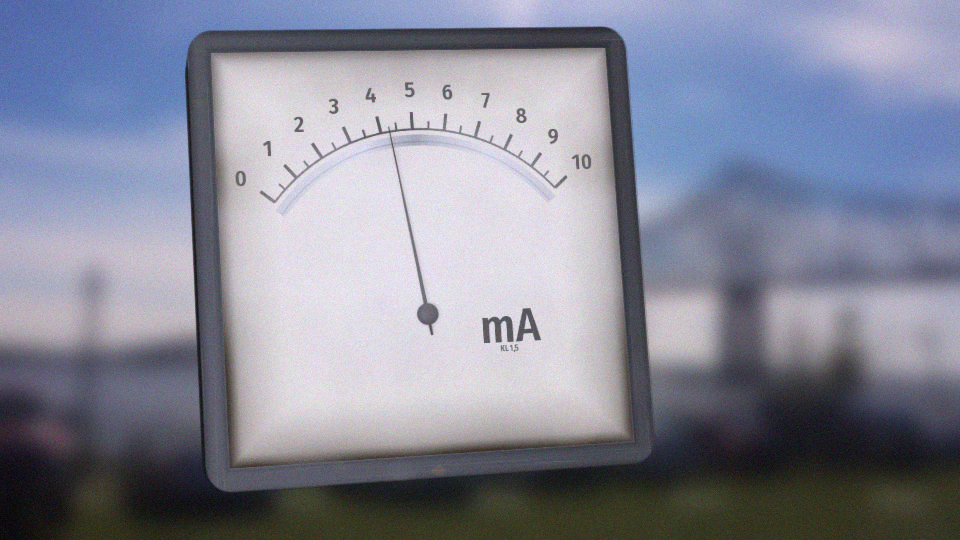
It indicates 4.25 mA
